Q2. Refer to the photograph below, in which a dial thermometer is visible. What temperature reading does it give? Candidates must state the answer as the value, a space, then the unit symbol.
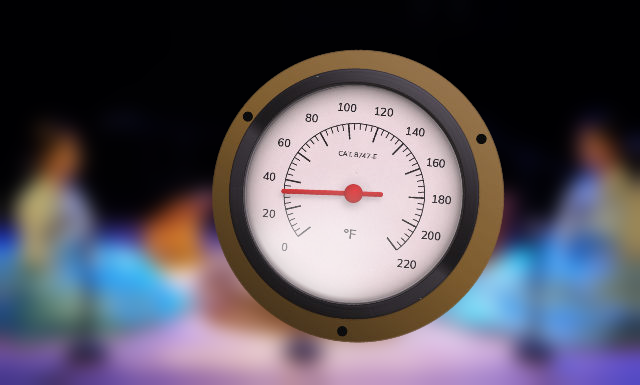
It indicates 32 °F
